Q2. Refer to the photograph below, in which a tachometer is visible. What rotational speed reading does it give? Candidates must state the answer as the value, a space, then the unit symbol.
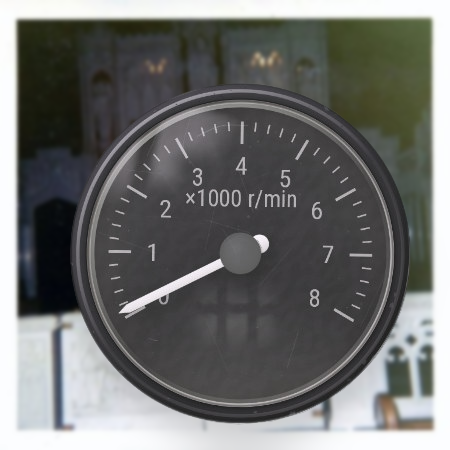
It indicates 100 rpm
